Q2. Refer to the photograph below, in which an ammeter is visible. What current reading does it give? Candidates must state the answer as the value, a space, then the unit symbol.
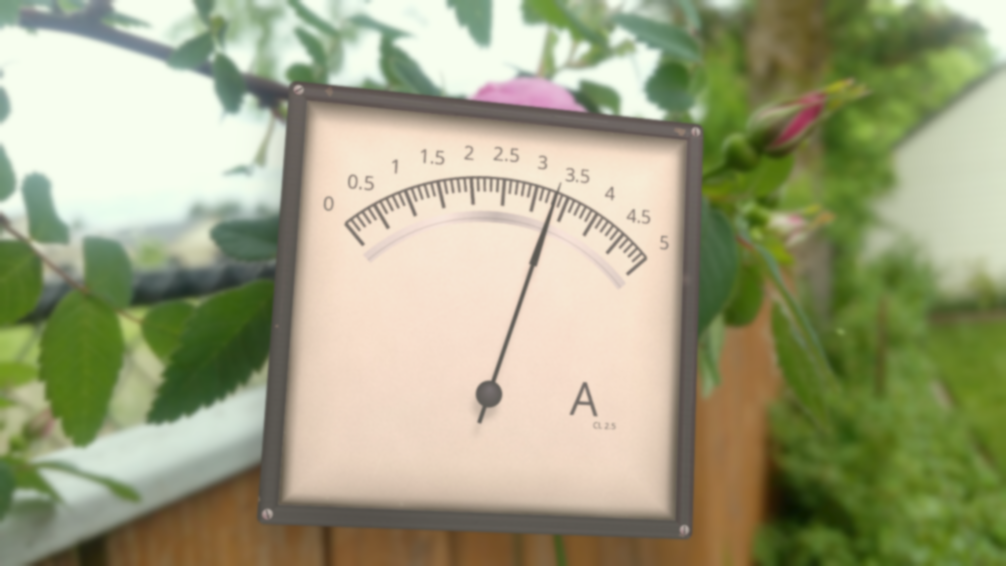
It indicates 3.3 A
